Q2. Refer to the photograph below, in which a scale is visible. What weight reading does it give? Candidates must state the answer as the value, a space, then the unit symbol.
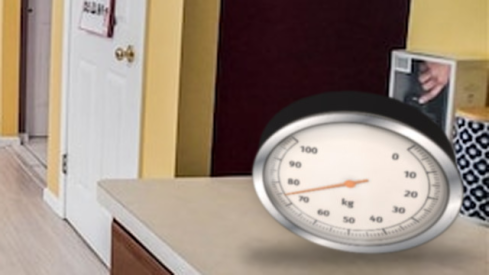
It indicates 75 kg
